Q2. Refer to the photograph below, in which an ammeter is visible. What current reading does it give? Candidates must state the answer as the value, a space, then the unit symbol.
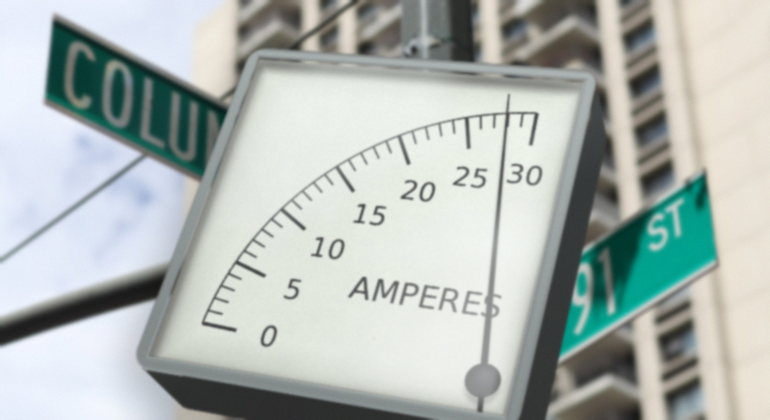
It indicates 28 A
